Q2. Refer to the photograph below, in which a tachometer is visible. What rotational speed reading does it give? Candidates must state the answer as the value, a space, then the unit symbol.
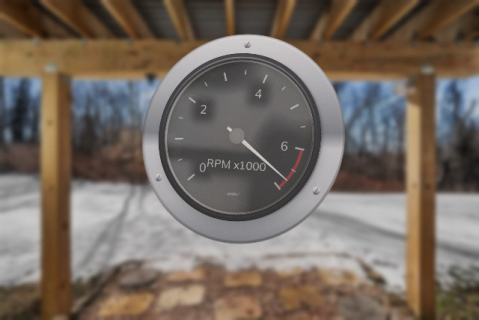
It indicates 6750 rpm
